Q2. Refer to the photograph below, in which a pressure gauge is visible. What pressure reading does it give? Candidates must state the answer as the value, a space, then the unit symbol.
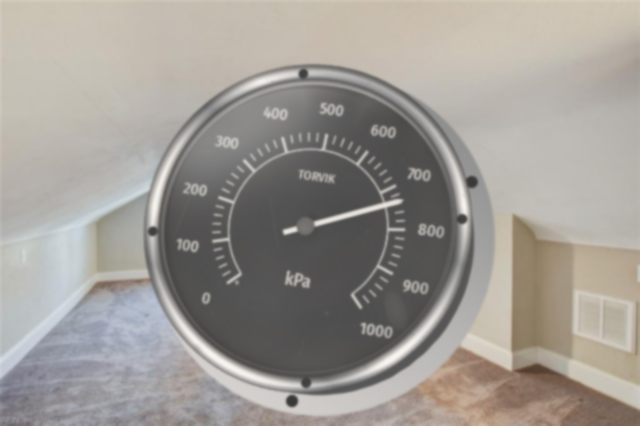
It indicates 740 kPa
